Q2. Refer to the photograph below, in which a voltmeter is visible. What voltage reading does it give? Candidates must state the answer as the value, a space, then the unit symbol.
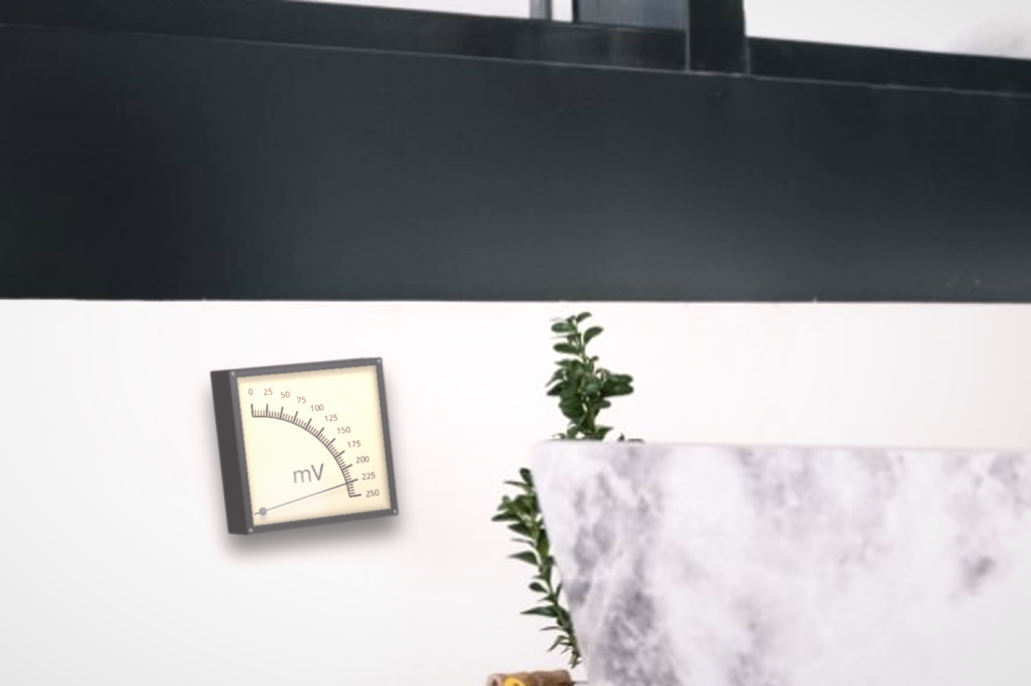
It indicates 225 mV
